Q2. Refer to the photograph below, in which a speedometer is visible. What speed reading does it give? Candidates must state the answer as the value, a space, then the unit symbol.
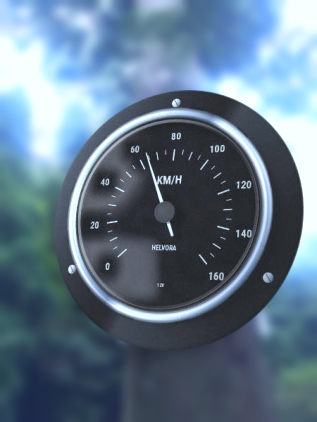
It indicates 65 km/h
